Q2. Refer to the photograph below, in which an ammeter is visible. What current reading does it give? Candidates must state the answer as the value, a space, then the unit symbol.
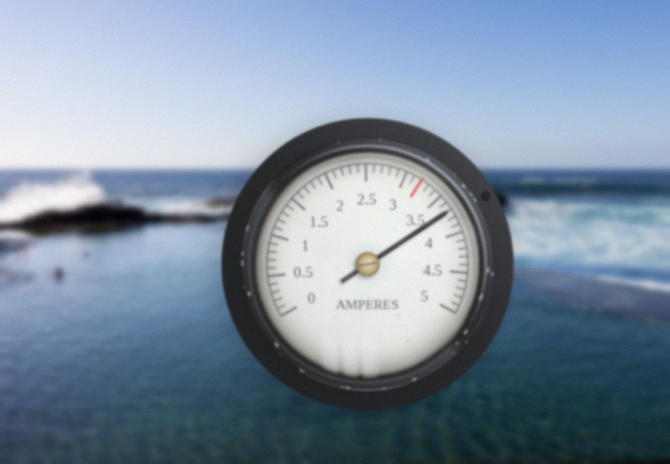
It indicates 3.7 A
